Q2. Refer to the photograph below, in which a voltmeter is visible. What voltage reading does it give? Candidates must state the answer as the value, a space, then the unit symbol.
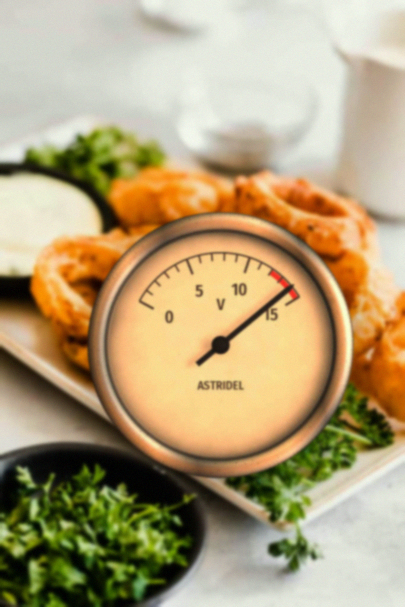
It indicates 14 V
